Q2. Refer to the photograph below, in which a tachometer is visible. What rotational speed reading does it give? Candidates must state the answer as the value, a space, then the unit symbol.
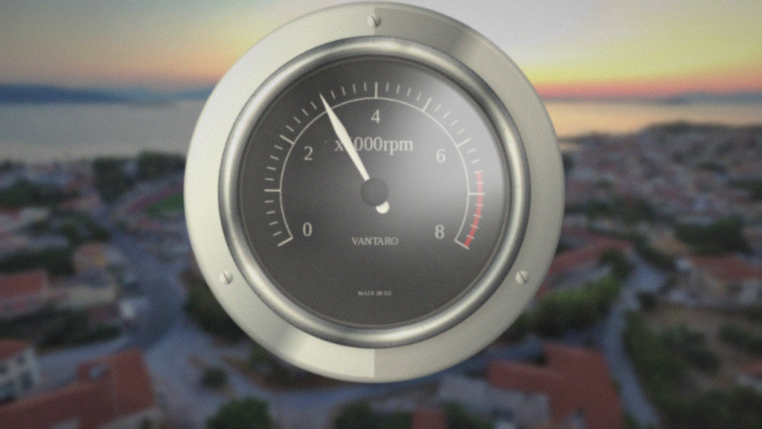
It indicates 3000 rpm
